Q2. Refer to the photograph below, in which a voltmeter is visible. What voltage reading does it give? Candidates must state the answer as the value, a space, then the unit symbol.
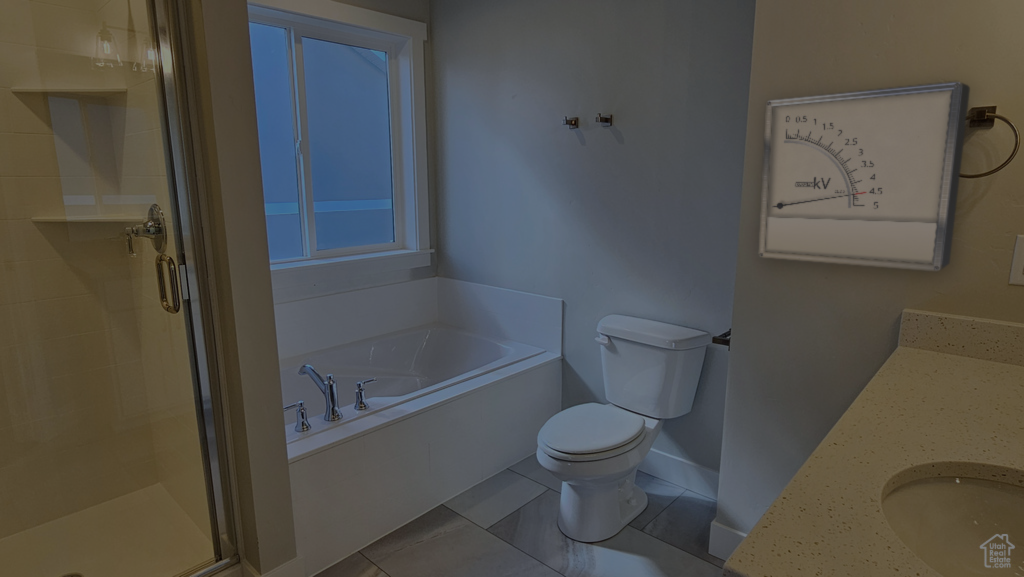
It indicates 4.5 kV
